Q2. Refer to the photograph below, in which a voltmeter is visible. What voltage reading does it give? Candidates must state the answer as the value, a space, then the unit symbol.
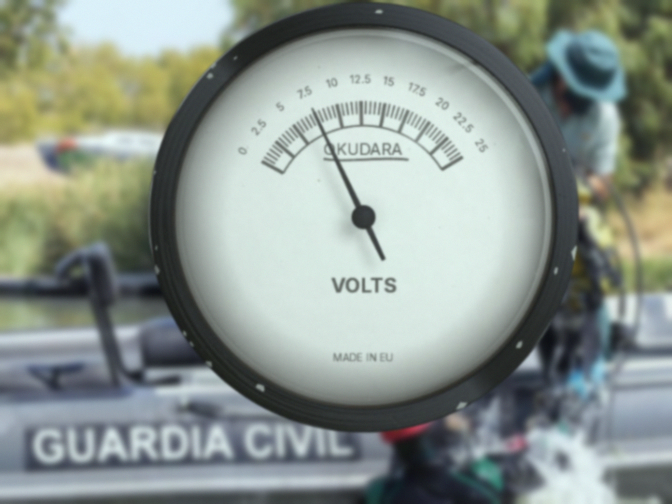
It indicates 7.5 V
